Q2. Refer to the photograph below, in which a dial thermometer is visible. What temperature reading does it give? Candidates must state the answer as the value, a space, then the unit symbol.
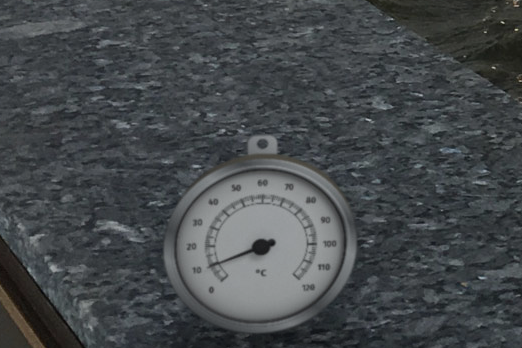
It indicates 10 °C
